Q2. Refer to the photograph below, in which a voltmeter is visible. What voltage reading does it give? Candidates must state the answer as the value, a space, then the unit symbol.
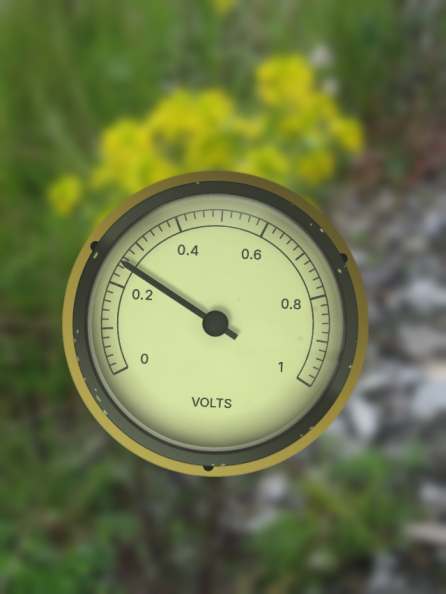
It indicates 0.25 V
